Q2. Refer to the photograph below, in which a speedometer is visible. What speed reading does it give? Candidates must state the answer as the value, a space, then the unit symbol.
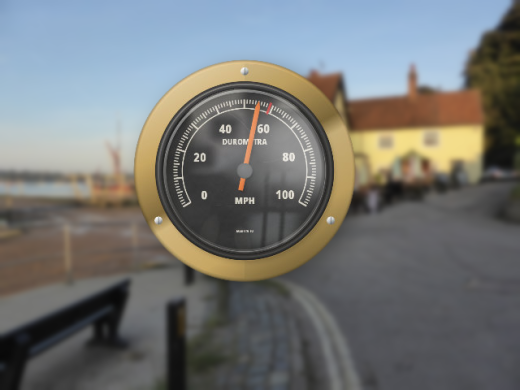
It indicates 55 mph
